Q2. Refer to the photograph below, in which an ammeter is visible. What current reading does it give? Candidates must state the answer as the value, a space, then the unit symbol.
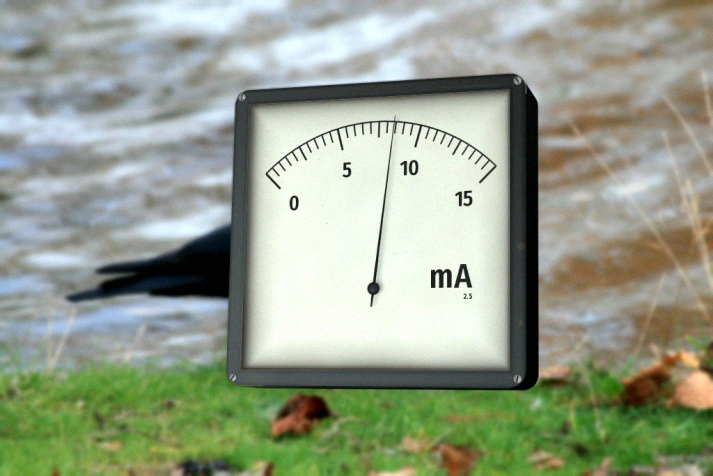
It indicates 8.5 mA
